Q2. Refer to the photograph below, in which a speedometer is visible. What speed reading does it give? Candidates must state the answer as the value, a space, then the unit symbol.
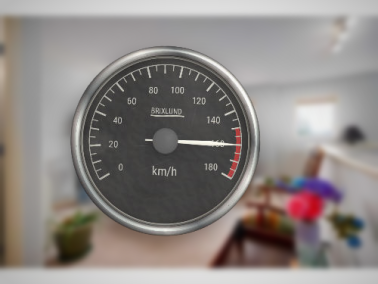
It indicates 160 km/h
